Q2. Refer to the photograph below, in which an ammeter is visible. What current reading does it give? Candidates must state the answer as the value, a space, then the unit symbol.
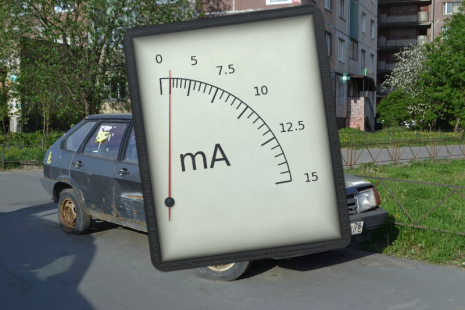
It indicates 2.5 mA
